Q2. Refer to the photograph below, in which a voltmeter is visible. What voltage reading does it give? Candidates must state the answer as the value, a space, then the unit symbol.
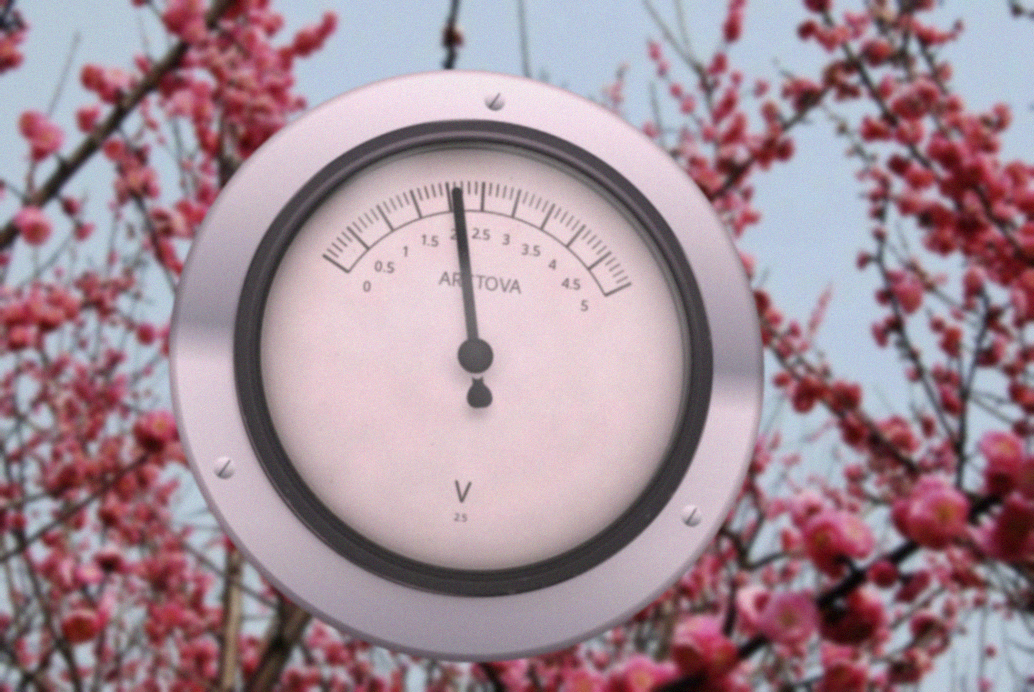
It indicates 2.1 V
